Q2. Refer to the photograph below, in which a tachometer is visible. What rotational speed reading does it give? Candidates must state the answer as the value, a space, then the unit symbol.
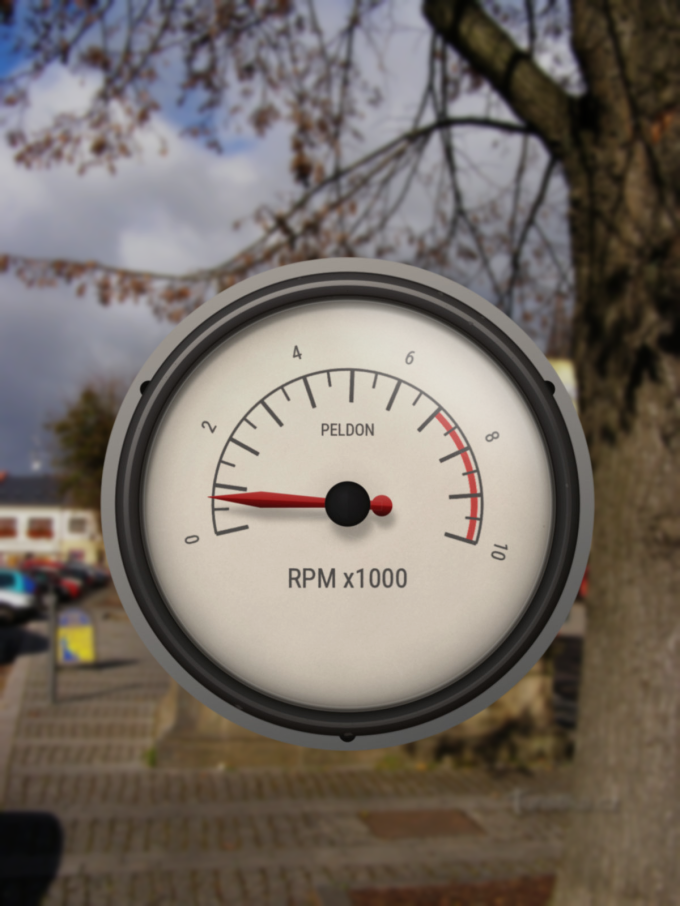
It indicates 750 rpm
